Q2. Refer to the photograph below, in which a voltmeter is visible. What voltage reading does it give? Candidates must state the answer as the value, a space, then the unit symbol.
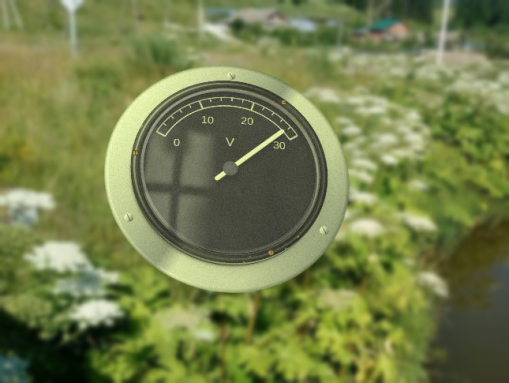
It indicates 28 V
